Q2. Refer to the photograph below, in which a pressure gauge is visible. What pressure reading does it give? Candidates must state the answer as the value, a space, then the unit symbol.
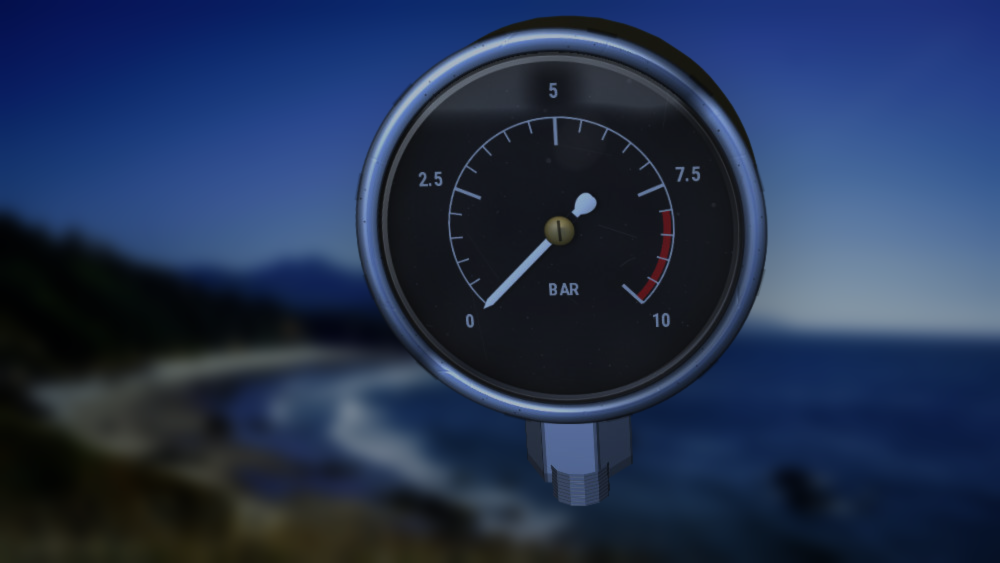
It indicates 0 bar
